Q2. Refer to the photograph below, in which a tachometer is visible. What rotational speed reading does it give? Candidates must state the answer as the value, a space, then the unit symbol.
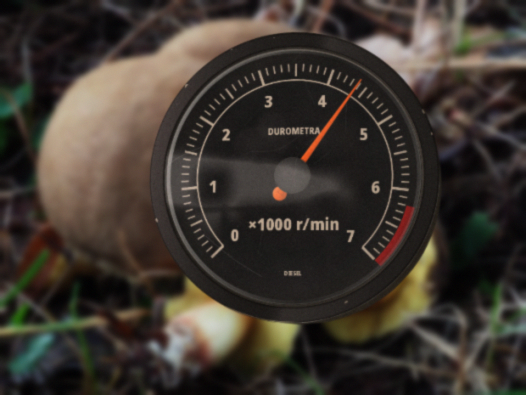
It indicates 4400 rpm
